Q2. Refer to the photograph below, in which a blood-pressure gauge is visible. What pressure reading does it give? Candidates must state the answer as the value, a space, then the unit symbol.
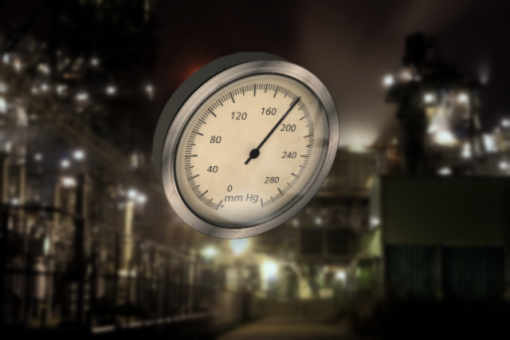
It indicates 180 mmHg
